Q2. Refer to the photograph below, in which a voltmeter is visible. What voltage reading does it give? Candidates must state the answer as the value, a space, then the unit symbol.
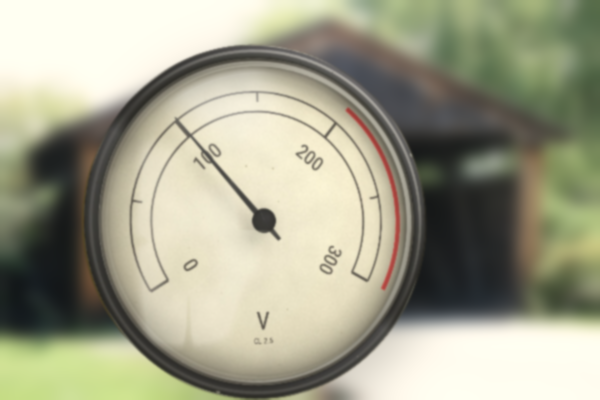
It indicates 100 V
